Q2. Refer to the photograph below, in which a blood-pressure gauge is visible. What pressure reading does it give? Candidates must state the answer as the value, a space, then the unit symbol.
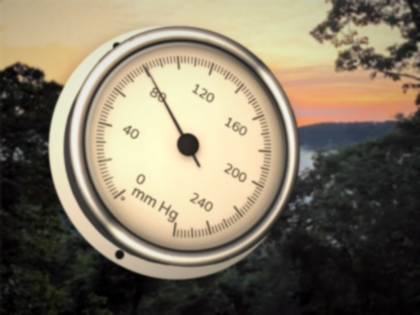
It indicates 80 mmHg
